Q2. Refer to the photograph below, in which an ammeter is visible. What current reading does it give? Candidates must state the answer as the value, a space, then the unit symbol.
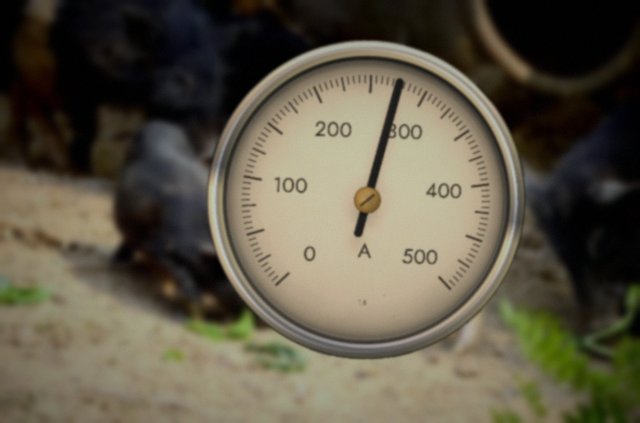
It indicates 275 A
